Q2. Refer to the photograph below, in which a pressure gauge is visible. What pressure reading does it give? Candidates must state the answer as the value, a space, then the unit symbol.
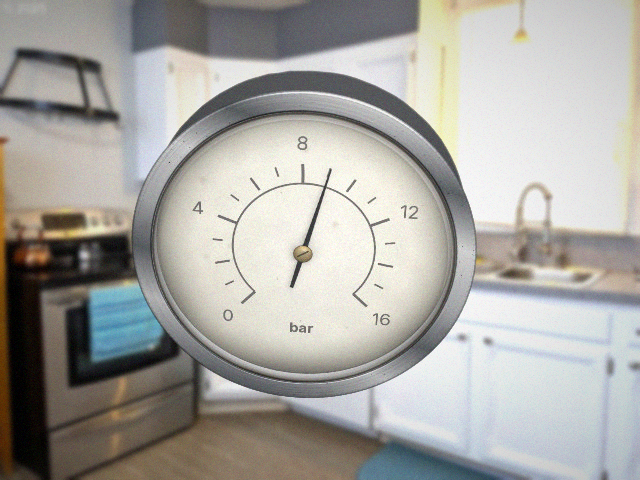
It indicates 9 bar
